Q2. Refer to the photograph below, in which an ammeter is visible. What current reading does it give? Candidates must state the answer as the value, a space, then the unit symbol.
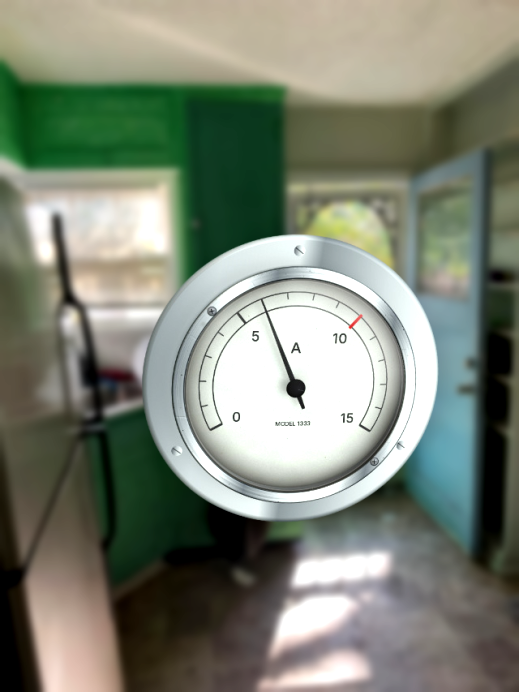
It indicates 6 A
